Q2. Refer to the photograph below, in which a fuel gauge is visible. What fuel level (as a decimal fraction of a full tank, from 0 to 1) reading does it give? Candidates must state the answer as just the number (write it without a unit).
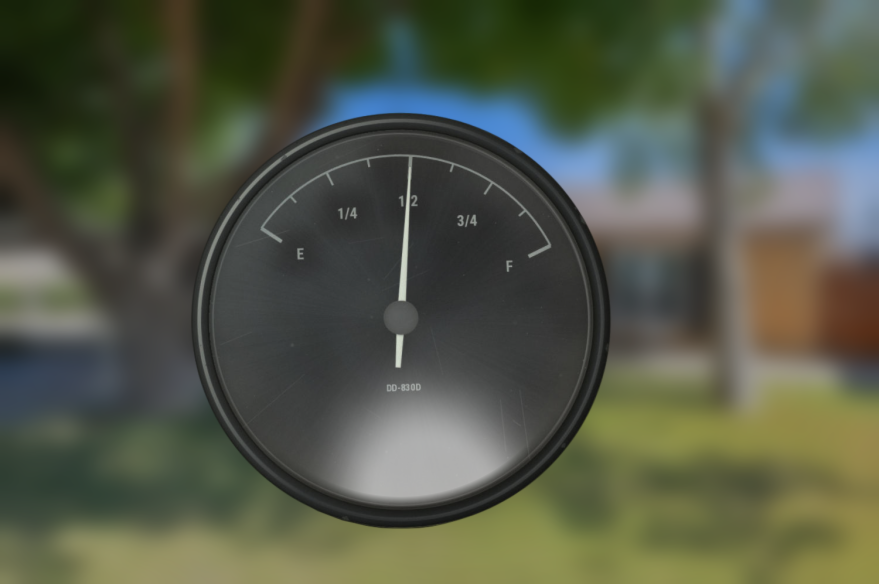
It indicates 0.5
